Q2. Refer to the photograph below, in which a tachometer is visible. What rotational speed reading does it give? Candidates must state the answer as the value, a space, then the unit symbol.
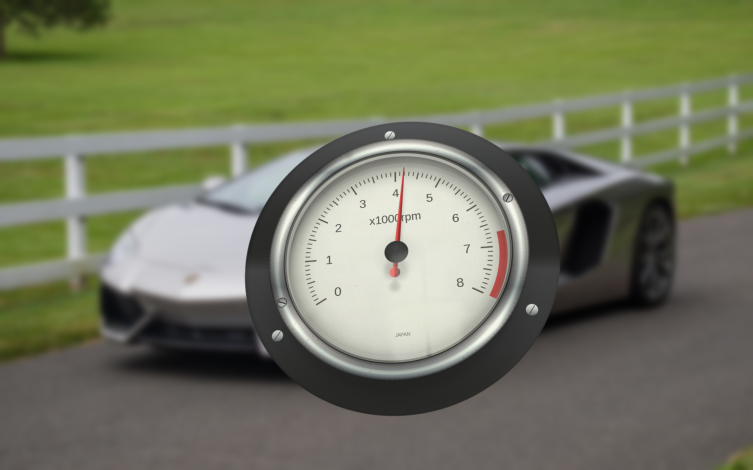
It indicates 4200 rpm
